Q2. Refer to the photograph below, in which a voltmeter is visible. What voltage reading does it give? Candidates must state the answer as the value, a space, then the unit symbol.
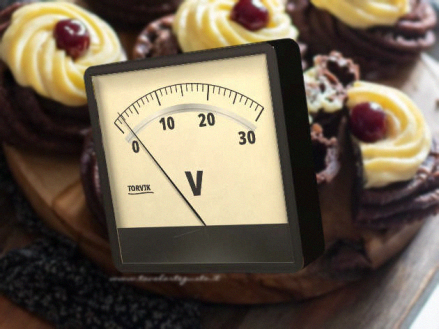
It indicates 2 V
